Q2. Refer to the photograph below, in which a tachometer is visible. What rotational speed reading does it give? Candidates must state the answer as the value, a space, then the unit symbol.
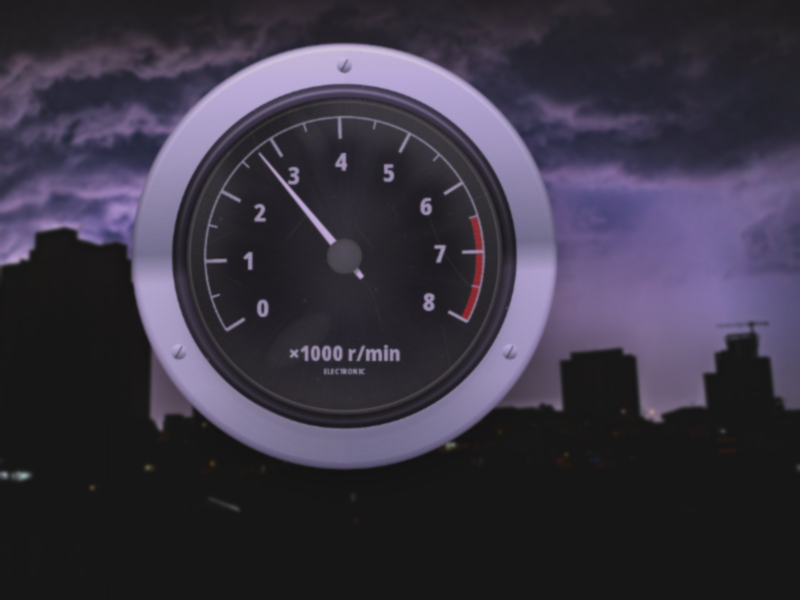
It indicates 2750 rpm
